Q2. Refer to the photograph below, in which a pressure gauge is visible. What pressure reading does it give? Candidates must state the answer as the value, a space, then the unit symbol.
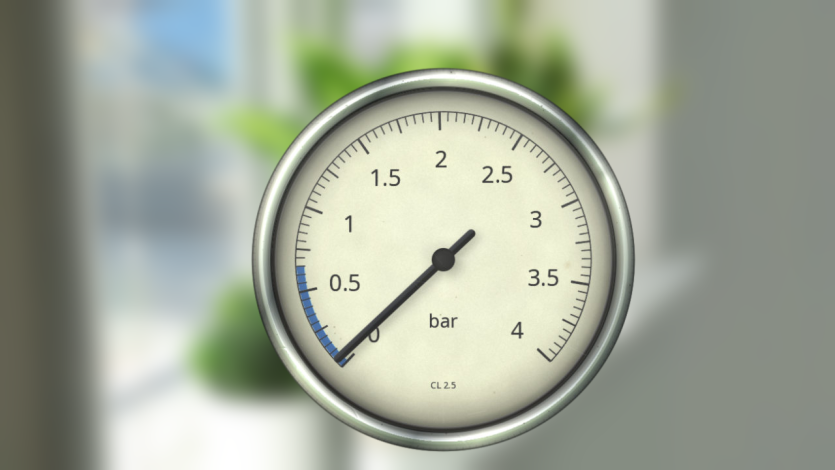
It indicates 0.05 bar
